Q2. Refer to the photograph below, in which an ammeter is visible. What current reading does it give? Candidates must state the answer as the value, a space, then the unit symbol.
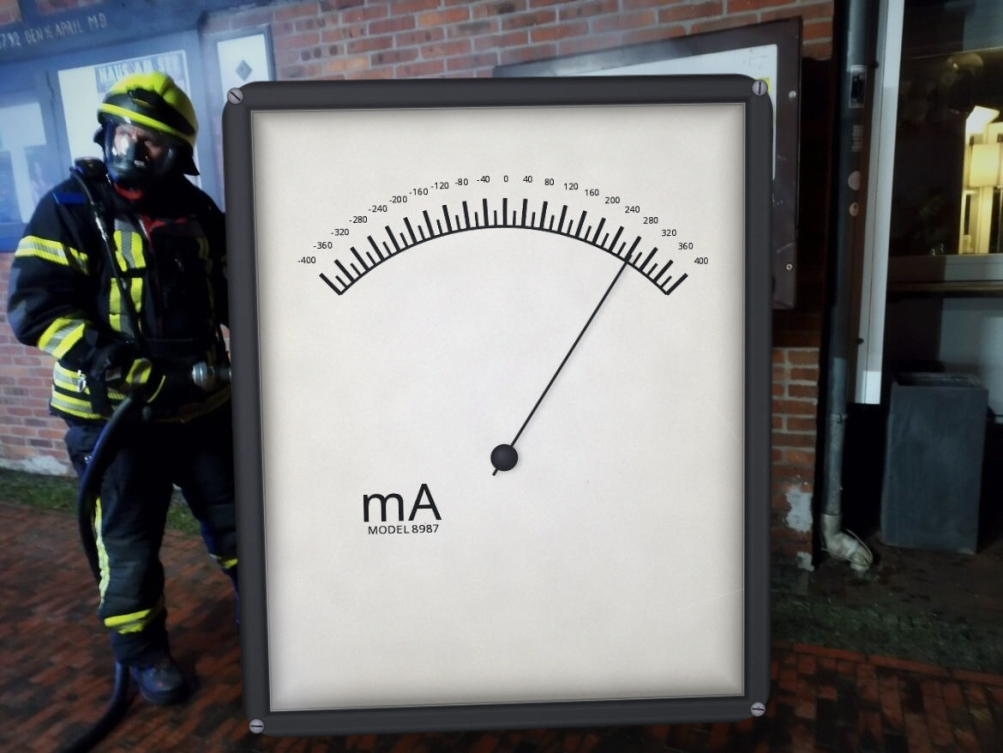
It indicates 280 mA
